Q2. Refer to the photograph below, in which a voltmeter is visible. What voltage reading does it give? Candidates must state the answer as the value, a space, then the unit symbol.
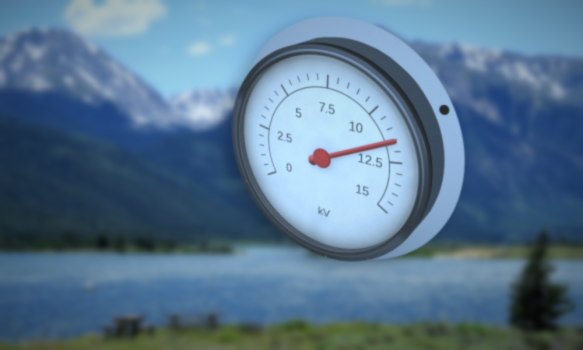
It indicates 11.5 kV
